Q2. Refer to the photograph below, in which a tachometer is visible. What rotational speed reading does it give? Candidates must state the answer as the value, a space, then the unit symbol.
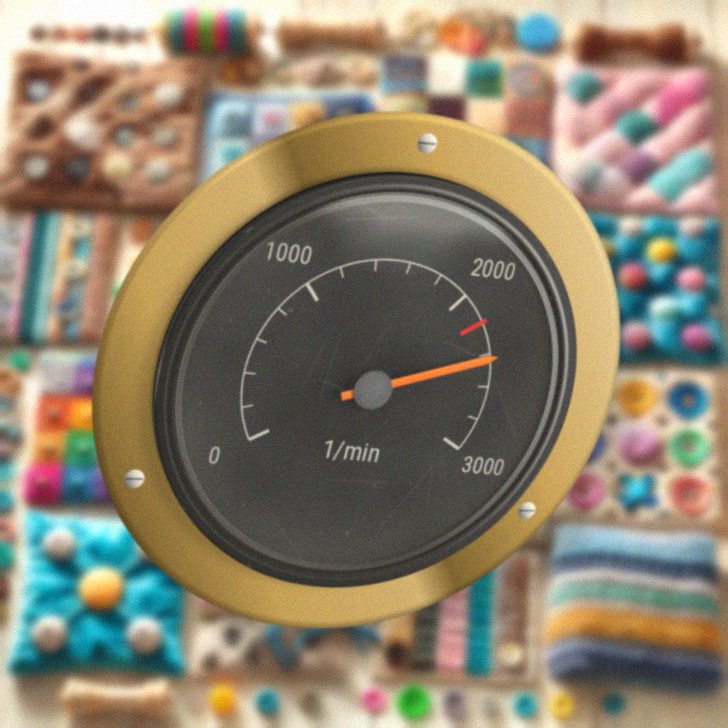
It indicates 2400 rpm
